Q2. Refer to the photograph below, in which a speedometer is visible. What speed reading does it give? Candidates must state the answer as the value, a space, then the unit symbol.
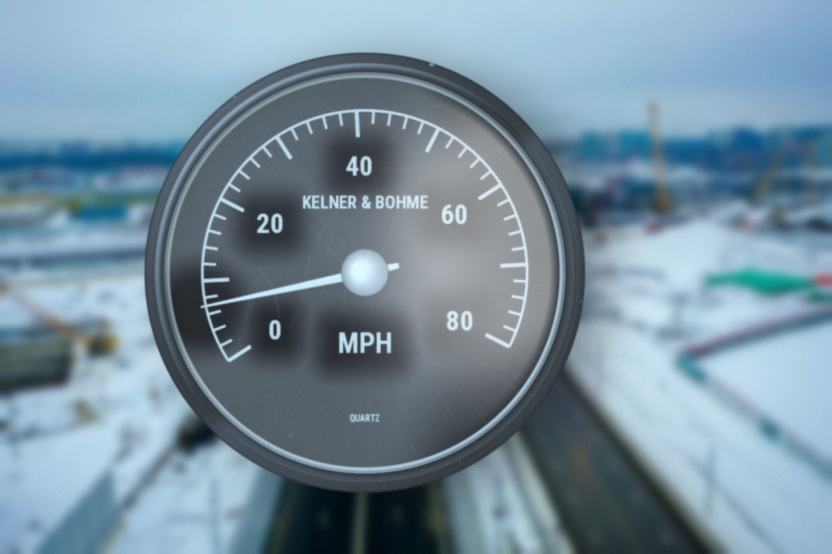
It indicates 7 mph
